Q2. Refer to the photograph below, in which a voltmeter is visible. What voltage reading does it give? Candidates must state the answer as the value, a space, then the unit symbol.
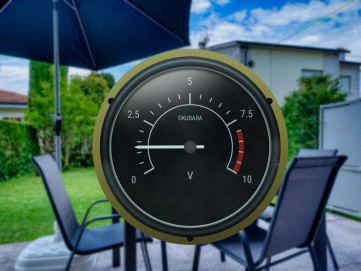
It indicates 1.25 V
